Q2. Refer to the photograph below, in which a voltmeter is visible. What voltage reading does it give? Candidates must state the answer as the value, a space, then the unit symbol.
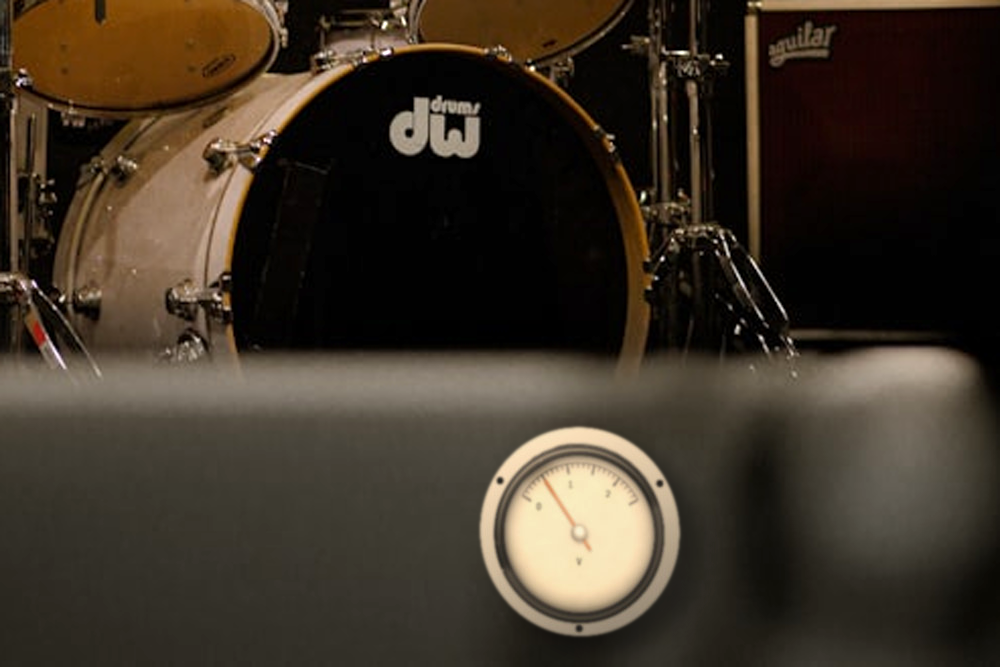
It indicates 0.5 V
